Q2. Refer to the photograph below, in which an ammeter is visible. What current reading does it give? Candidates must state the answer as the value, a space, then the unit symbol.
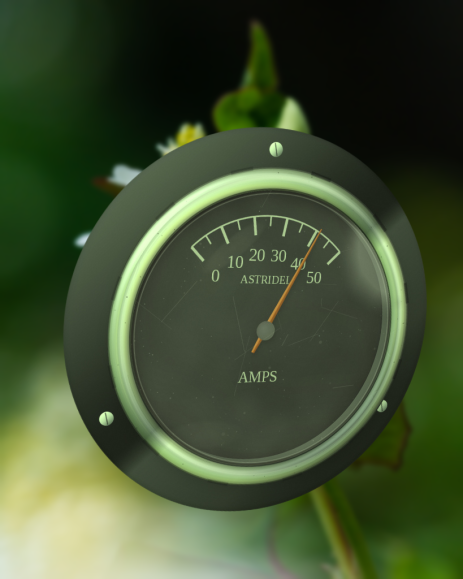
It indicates 40 A
